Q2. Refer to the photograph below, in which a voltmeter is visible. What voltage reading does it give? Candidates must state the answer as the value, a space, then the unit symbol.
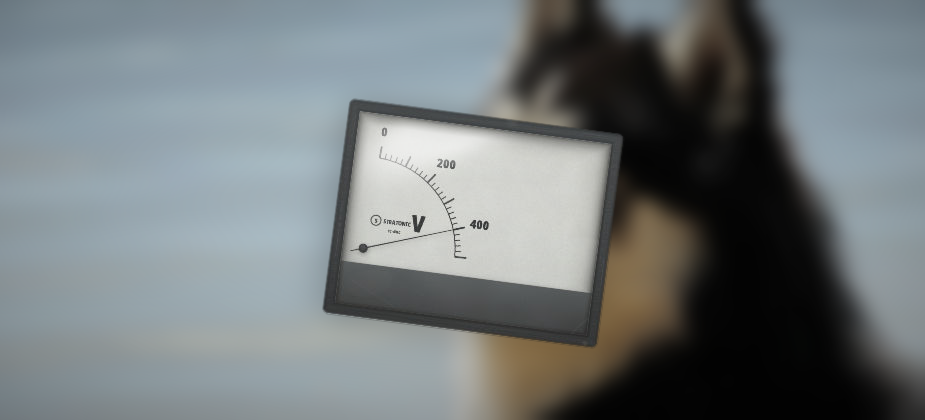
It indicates 400 V
